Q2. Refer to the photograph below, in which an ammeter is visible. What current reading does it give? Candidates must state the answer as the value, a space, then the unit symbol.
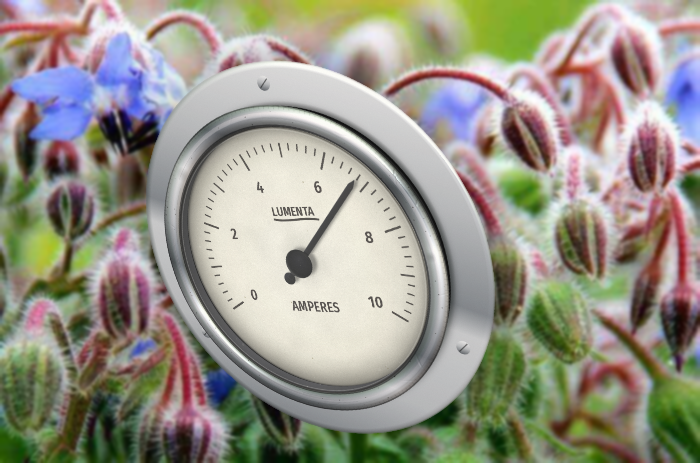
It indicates 6.8 A
